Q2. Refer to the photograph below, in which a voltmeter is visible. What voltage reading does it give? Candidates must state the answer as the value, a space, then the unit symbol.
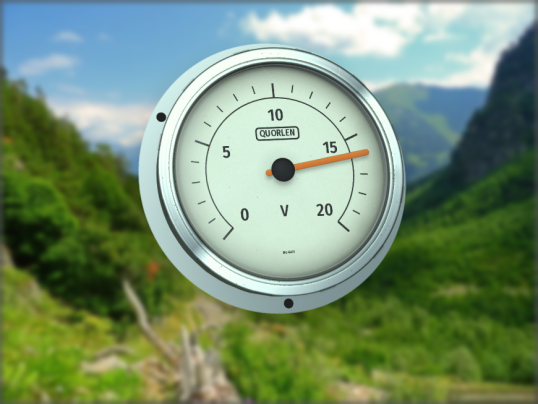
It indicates 16 V
